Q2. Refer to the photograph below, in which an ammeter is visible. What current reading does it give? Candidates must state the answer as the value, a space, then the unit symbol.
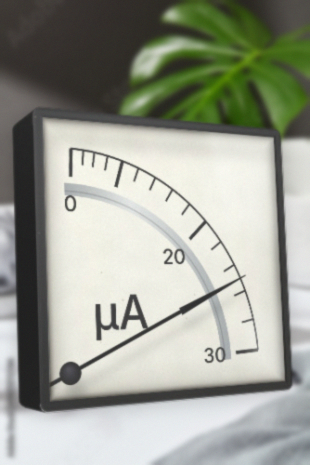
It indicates 25 µA
